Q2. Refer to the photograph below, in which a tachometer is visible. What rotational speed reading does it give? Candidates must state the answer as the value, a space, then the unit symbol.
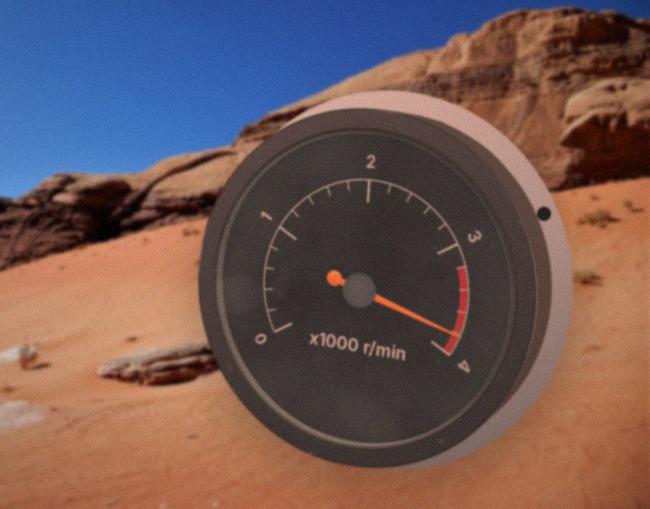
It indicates 3800 rpm
